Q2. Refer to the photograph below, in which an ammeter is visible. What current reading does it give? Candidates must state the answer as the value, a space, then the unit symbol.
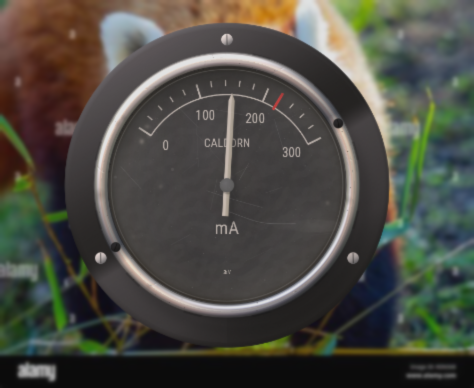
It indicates 150 mA
